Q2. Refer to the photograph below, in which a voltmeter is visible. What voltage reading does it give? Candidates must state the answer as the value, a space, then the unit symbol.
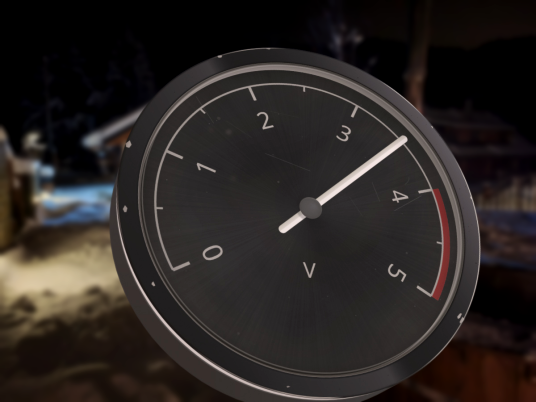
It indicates 3.5 V
